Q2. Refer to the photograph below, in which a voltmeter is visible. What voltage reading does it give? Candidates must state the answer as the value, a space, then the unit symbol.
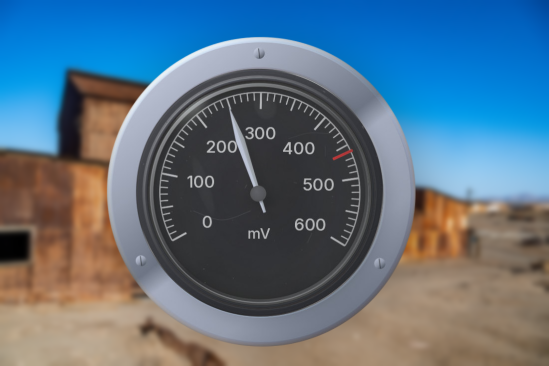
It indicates 250 mV
